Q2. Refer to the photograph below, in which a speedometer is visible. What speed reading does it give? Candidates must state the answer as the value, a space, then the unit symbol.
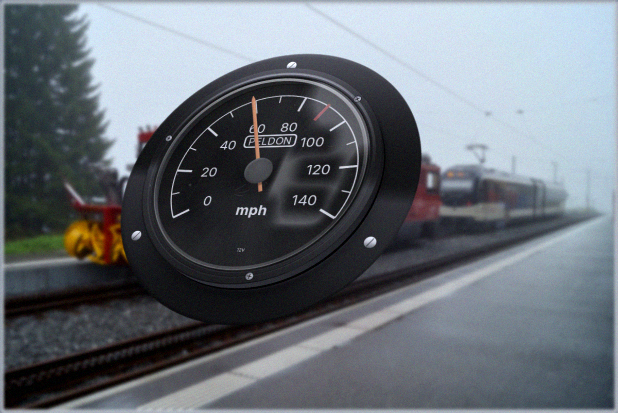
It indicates 60 mph
